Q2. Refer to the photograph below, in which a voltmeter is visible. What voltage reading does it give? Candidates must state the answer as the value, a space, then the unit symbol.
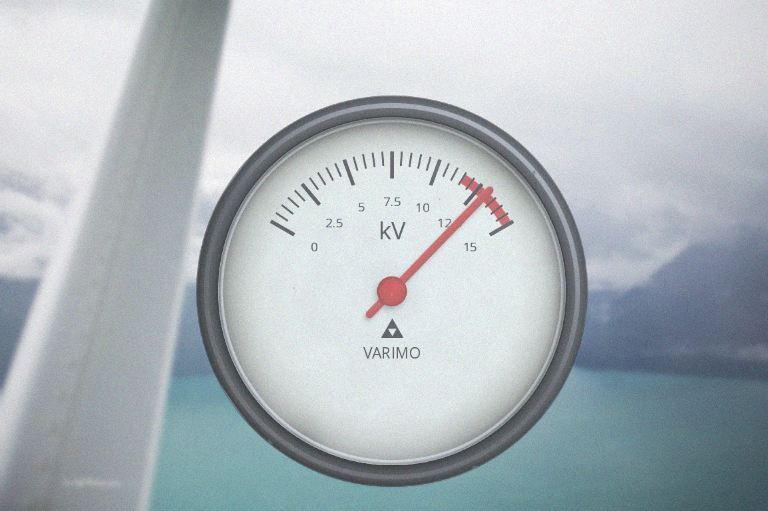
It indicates 13 kV
